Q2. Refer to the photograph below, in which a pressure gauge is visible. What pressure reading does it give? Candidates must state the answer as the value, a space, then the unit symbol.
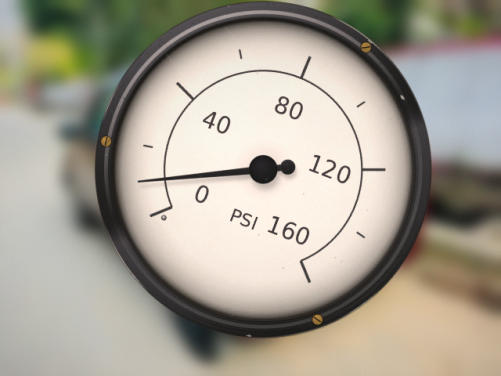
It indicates 10 psi
